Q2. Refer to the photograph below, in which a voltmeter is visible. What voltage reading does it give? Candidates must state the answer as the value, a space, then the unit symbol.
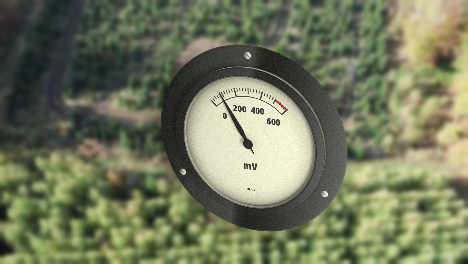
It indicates 100 mV
